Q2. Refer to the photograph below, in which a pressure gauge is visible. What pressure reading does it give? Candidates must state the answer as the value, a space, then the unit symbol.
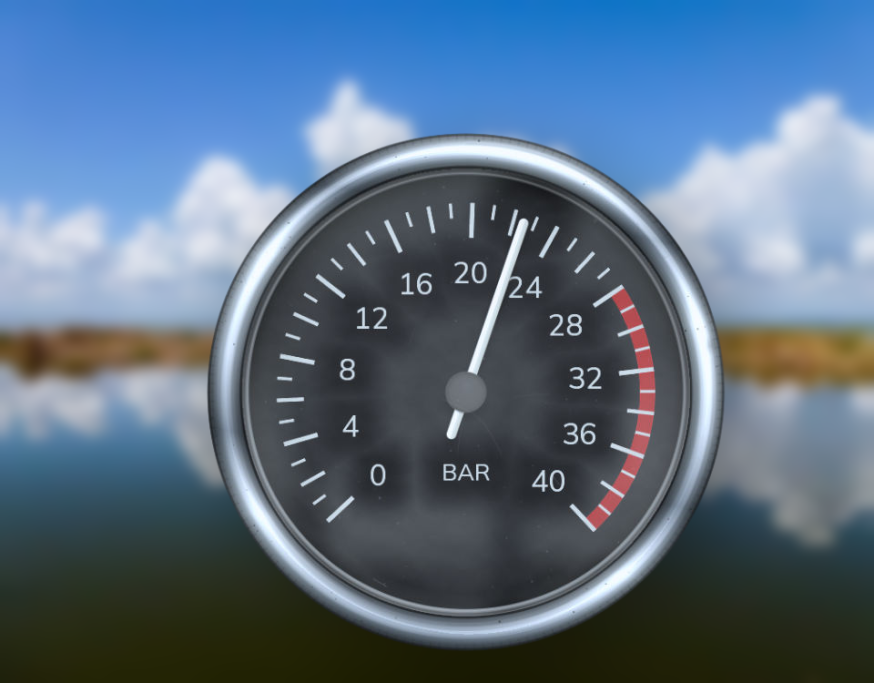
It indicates 22.5 bar
